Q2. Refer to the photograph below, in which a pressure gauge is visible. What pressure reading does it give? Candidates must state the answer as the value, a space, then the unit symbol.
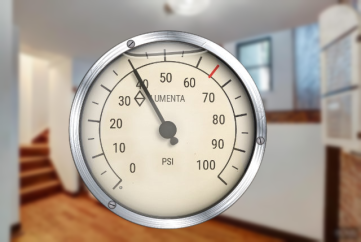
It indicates 40 psi
